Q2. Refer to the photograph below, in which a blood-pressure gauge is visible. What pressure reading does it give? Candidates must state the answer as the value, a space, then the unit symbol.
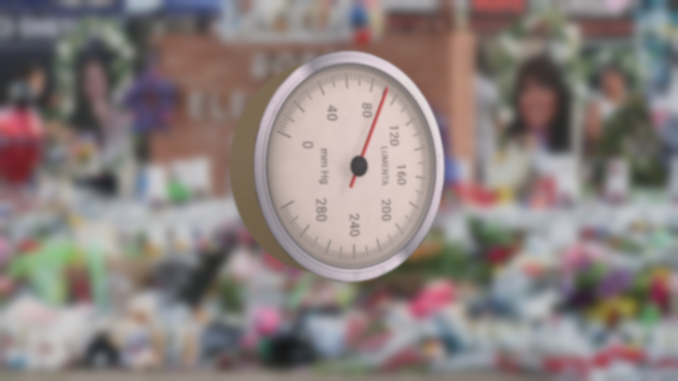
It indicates 90 mmHg
